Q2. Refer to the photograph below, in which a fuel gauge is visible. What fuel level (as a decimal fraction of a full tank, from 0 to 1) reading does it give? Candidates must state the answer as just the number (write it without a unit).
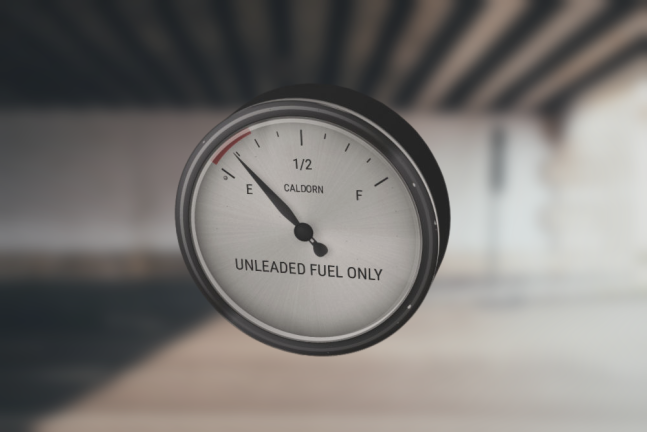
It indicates 0.125
